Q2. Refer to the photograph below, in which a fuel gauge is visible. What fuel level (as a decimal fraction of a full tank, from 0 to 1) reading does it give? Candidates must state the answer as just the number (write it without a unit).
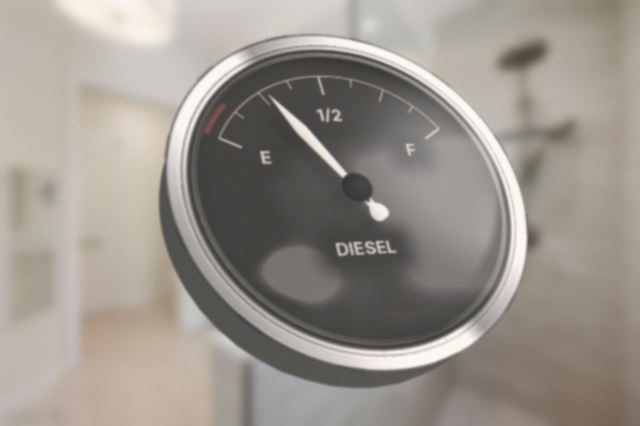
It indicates 0.25
